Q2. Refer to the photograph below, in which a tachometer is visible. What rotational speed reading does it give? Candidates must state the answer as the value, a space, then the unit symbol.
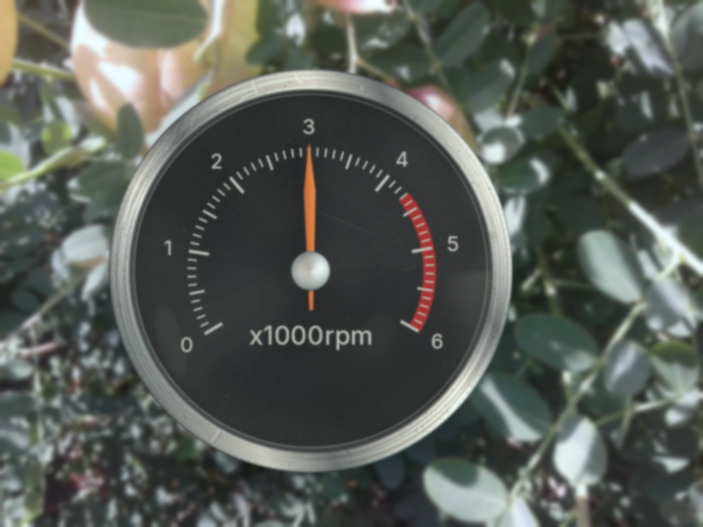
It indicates 3000 rpm
